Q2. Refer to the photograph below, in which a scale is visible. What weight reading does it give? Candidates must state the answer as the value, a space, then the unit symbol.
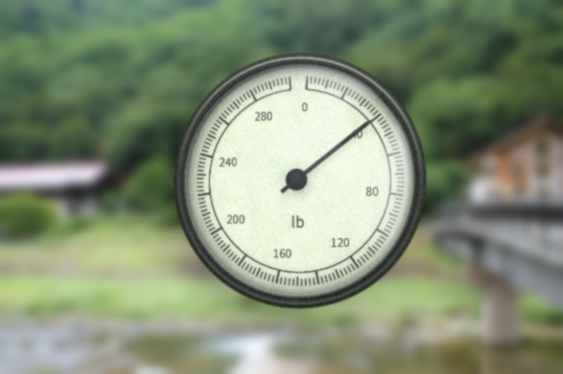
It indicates 40 lb
